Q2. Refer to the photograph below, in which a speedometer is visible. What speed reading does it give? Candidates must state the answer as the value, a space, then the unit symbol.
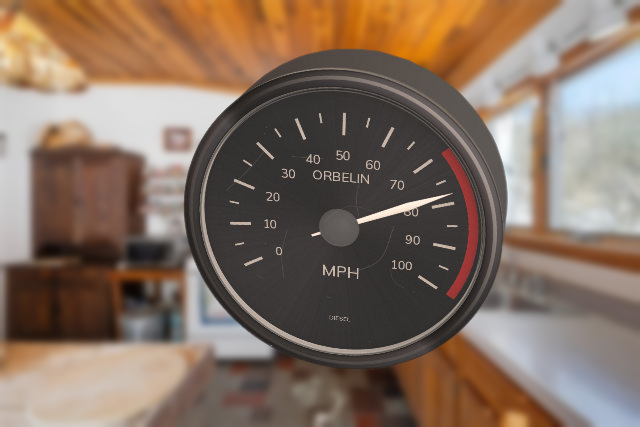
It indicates 77.5 mph
